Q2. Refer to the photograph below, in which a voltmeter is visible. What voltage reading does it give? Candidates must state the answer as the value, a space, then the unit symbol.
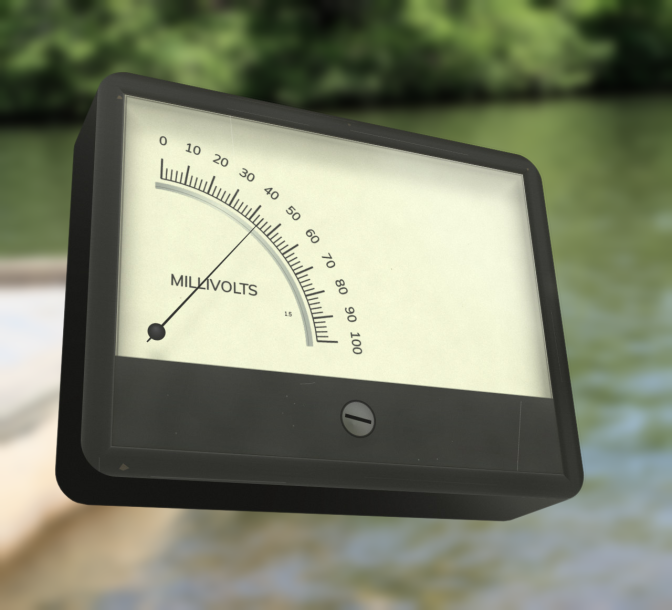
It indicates 44 mV
